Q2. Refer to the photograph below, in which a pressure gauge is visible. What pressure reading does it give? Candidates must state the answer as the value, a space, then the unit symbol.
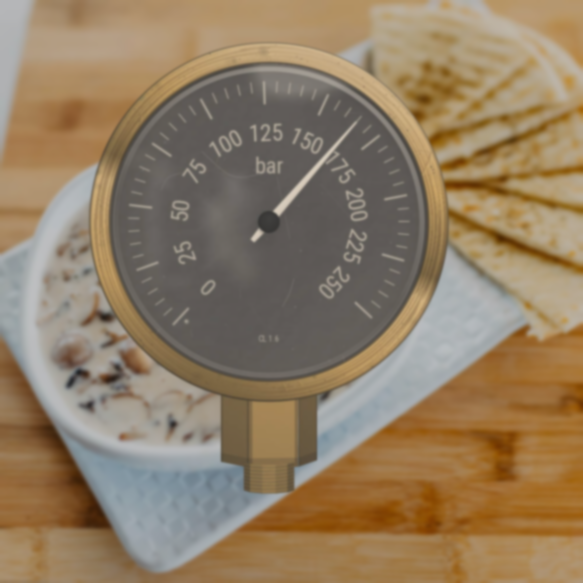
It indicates 165 bar
